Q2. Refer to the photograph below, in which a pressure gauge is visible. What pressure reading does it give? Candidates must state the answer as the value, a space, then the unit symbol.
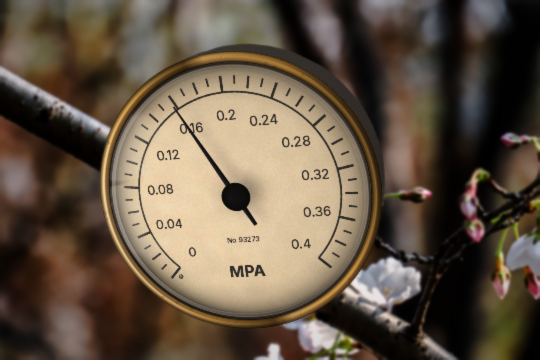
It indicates 0.16 MPa
